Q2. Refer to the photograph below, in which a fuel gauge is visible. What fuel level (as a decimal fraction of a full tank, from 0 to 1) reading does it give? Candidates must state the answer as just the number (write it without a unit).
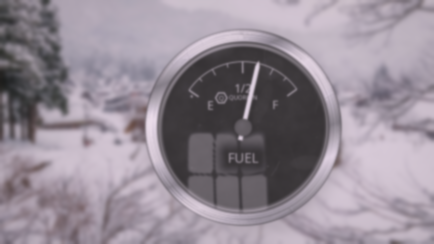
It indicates 0.625
